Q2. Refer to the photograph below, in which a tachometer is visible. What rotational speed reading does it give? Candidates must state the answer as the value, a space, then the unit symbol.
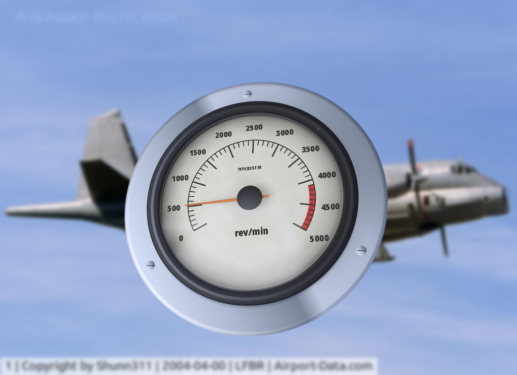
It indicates 500 rpm
